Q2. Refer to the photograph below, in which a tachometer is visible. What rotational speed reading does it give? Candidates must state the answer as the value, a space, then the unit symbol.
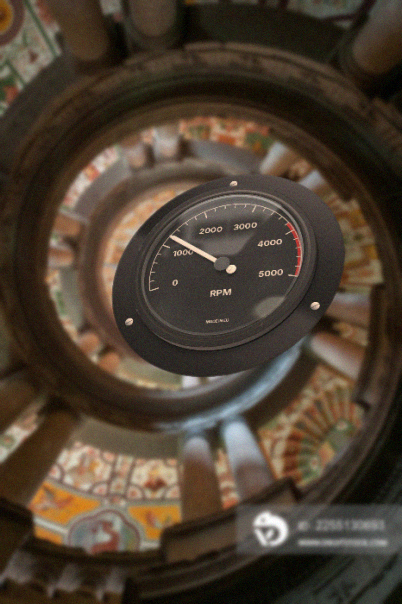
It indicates 1200 rpm
